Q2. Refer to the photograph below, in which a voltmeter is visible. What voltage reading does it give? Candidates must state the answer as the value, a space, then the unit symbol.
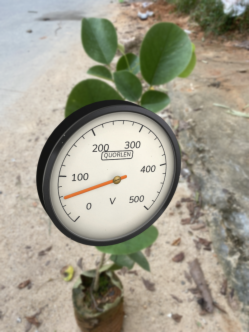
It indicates 60 V
